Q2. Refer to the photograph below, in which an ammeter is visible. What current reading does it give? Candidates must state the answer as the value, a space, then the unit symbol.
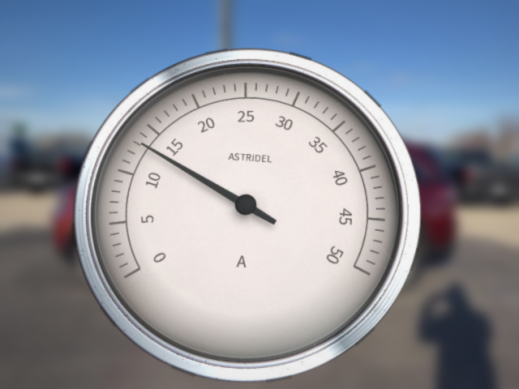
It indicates 13 A
